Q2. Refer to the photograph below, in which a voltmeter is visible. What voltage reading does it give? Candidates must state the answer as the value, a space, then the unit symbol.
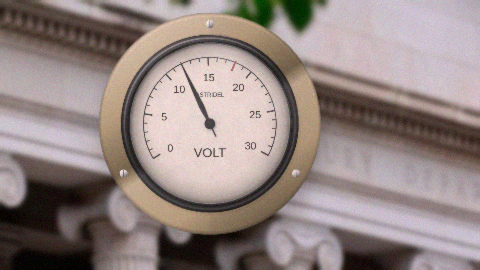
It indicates 12 V
